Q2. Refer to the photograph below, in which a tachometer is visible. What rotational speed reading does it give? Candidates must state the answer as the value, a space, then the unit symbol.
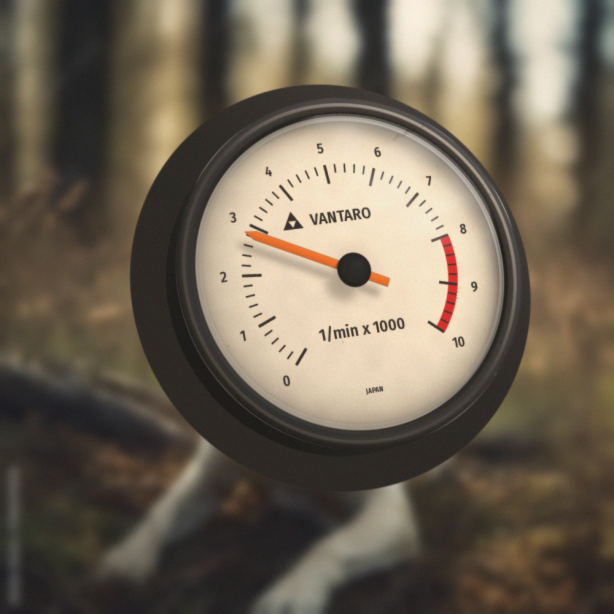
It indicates 2800 rpm
